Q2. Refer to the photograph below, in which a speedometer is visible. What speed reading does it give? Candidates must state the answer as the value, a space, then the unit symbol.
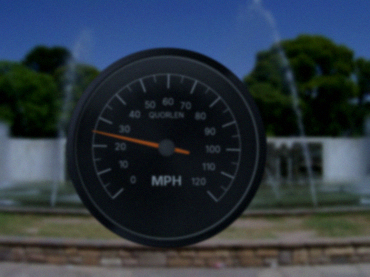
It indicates 25 mph
